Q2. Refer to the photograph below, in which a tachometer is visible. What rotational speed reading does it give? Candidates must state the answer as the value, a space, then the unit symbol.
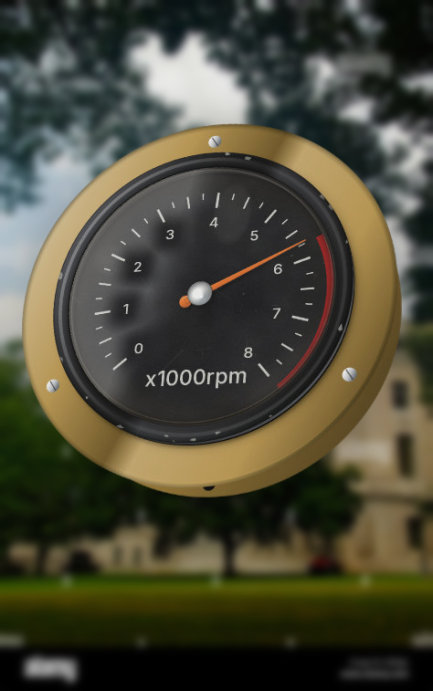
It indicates 5750 rpm
